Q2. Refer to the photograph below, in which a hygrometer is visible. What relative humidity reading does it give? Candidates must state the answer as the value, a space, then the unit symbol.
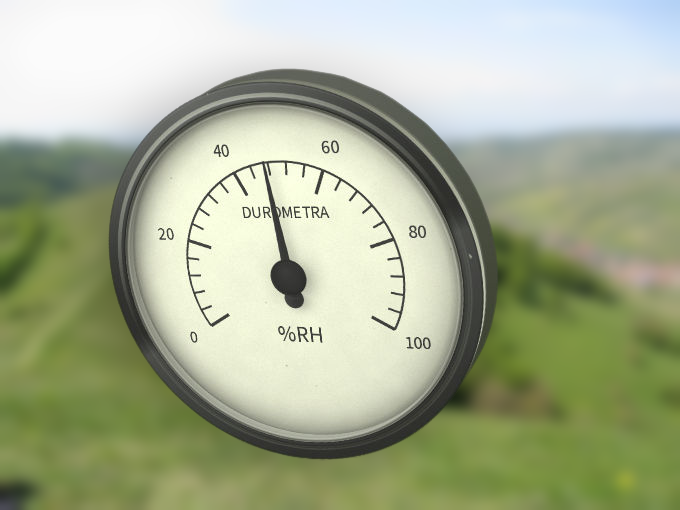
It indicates 48 %
